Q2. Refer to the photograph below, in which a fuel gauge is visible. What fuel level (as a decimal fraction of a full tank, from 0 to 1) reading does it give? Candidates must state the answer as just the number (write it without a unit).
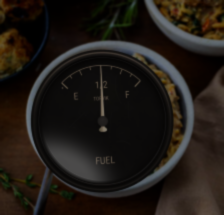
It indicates 0.5
